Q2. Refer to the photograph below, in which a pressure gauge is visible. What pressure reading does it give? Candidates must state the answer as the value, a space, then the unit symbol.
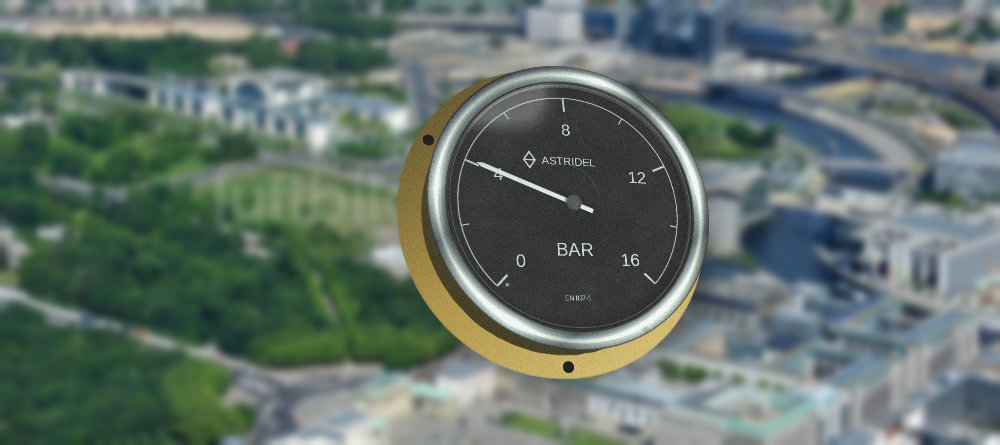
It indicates 4 bar
